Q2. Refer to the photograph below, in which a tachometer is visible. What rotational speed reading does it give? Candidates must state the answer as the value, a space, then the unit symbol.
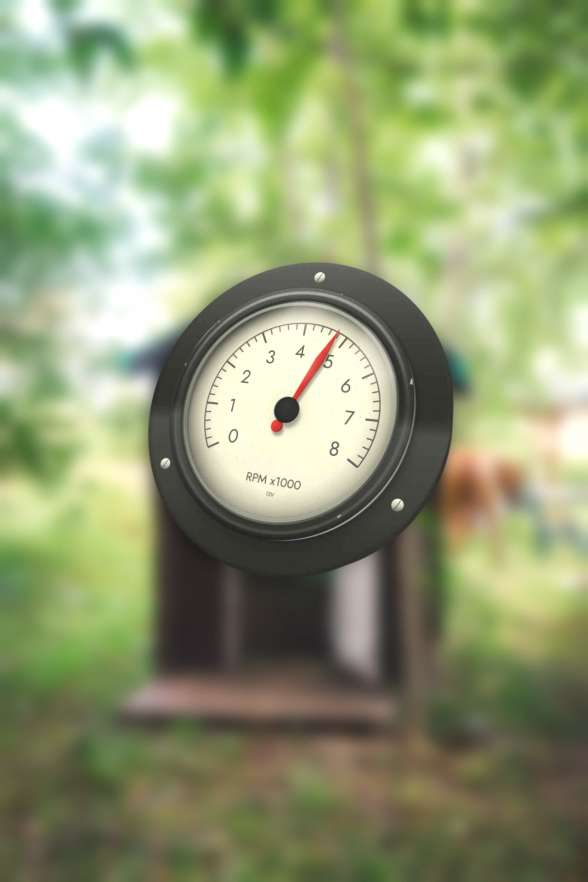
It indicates 4800 rpm
